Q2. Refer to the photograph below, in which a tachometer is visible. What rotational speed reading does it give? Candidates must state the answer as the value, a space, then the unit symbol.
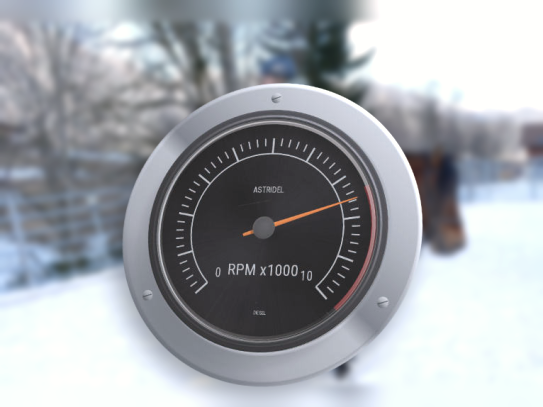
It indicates 7600 rpm
